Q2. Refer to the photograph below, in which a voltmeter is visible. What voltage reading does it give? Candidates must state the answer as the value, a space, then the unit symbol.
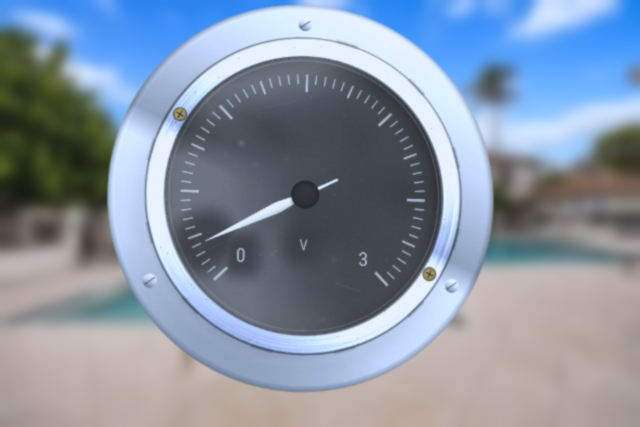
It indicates 0.2 V
